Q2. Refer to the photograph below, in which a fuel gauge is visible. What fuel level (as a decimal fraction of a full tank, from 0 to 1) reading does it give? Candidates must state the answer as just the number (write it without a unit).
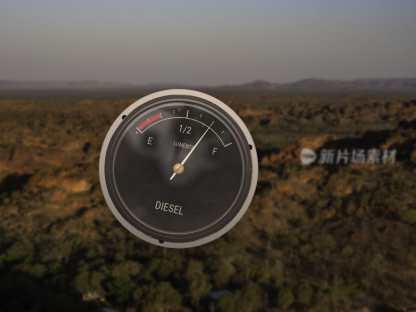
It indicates 0.75
